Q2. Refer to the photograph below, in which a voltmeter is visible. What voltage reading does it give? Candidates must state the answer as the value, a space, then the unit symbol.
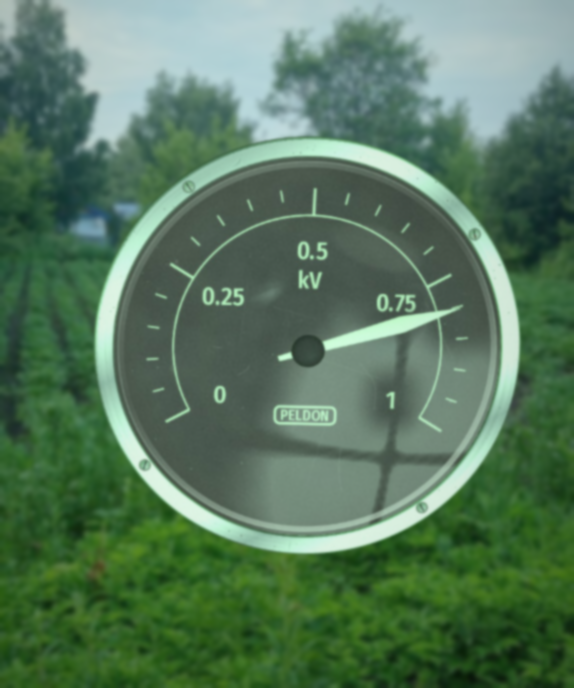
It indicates 0.8 kV
